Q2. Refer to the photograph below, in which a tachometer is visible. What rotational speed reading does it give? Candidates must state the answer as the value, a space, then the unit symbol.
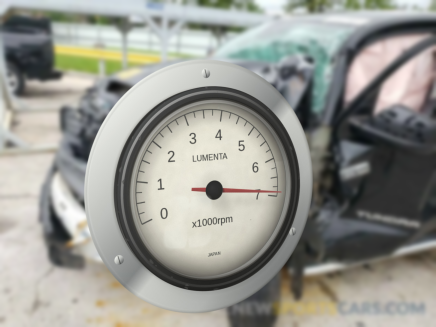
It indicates 6875 rpm
